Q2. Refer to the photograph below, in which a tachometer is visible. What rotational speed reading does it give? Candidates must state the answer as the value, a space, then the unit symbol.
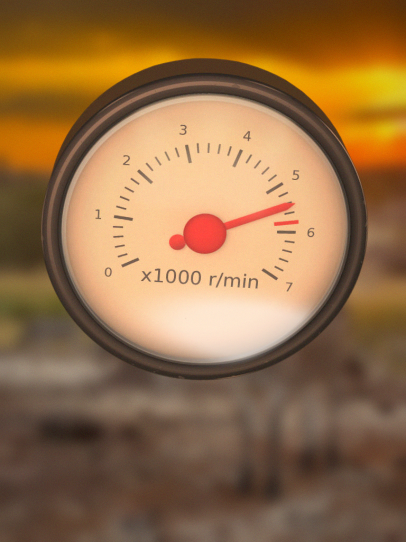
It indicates 5400 rpm
